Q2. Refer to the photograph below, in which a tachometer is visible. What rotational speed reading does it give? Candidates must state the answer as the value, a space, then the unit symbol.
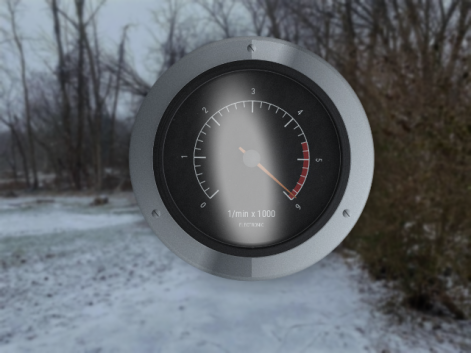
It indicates 5900 rpm
